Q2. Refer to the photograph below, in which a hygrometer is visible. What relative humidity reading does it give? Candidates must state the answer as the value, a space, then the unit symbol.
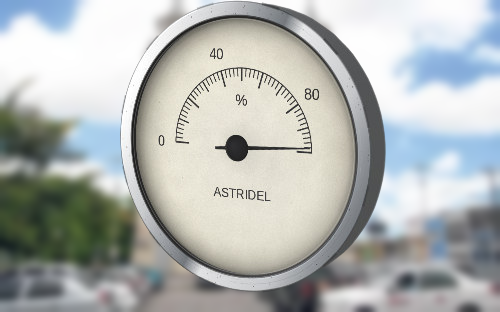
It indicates 98 %
